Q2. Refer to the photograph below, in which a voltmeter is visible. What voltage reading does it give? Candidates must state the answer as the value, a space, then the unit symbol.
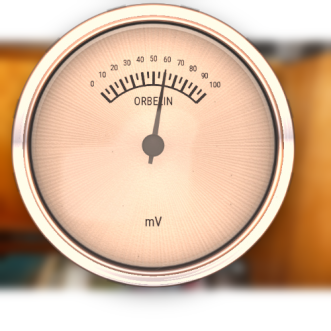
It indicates 60 mV
